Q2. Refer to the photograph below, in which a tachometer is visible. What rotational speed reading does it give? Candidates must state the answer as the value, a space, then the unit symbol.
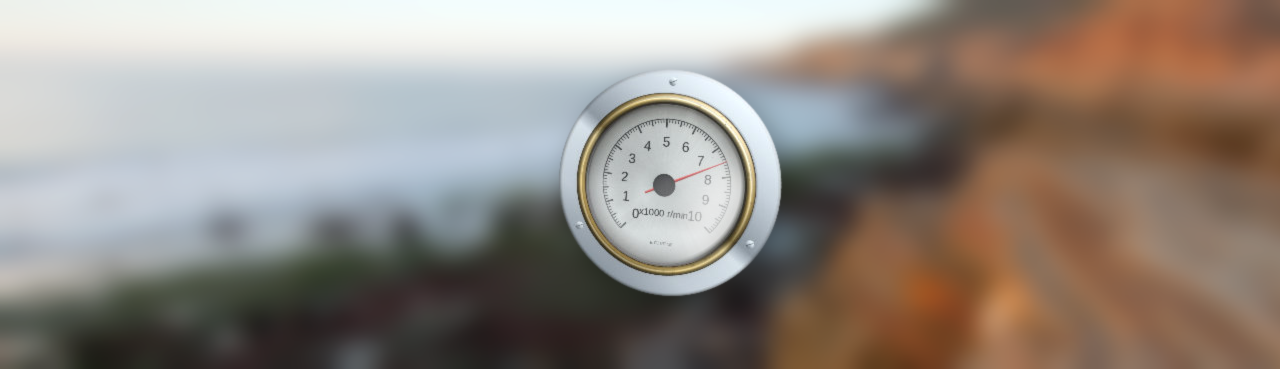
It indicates 7500 rpm
